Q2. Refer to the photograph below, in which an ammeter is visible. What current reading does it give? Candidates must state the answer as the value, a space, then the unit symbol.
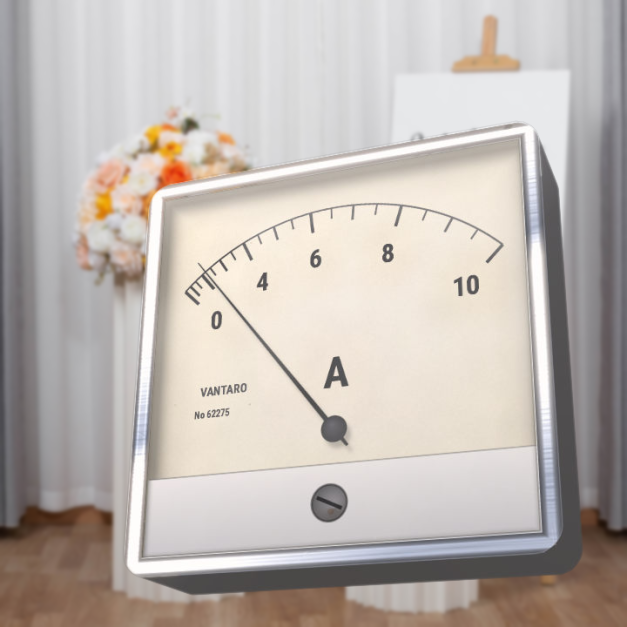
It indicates 2.25 A
